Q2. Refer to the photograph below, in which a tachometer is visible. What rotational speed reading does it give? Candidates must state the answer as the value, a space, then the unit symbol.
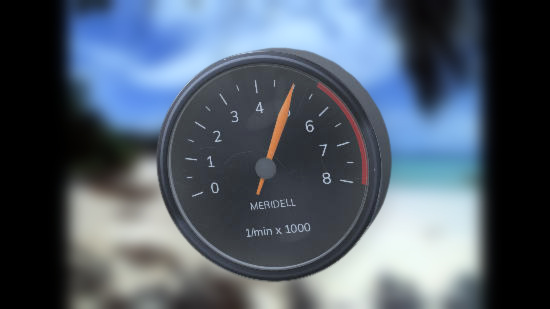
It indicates 5000 rpm
